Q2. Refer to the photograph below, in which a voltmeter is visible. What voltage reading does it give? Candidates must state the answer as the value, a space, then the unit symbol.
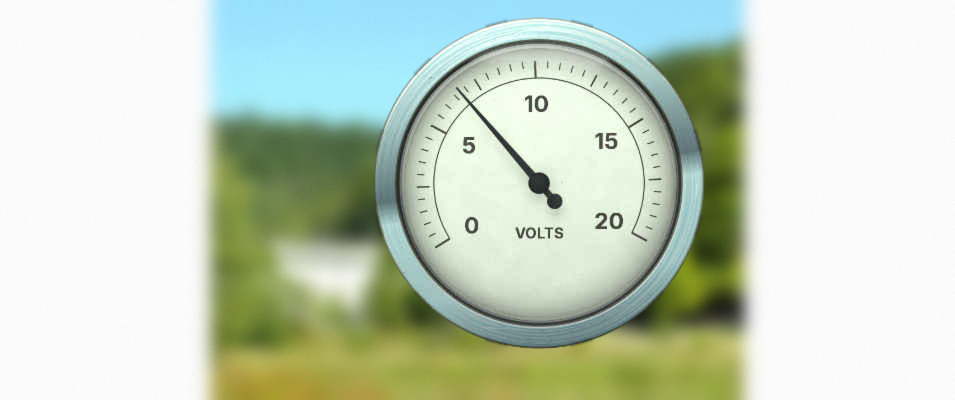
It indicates 6.75 V
